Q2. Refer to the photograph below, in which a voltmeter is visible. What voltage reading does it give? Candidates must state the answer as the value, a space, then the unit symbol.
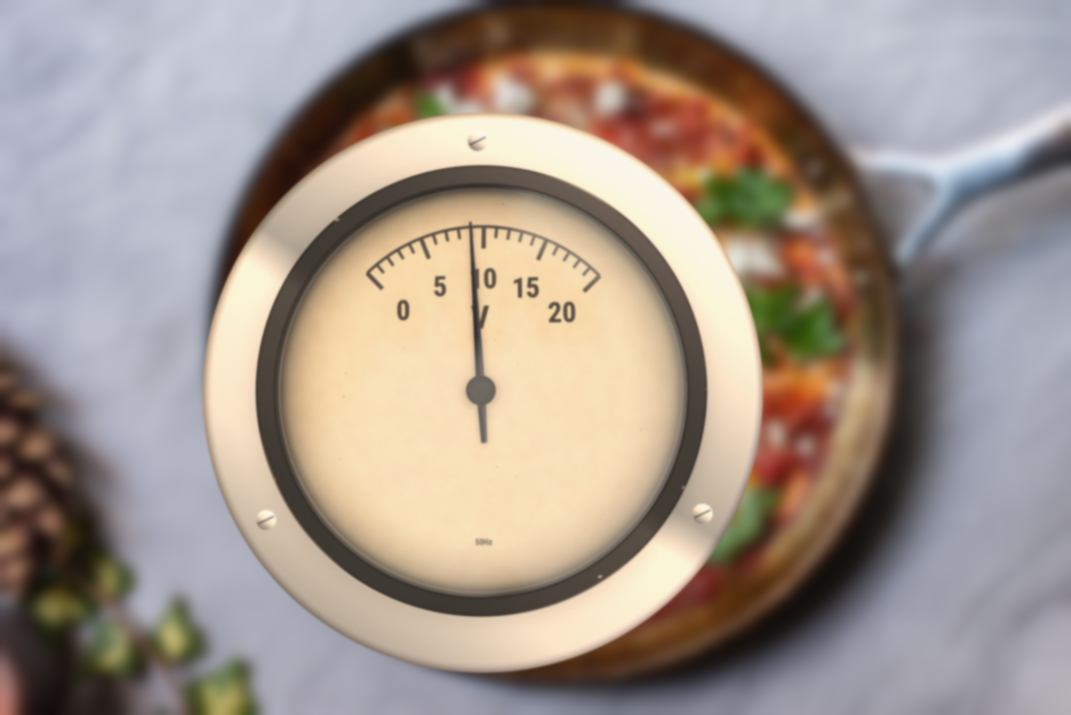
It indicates 9 V
